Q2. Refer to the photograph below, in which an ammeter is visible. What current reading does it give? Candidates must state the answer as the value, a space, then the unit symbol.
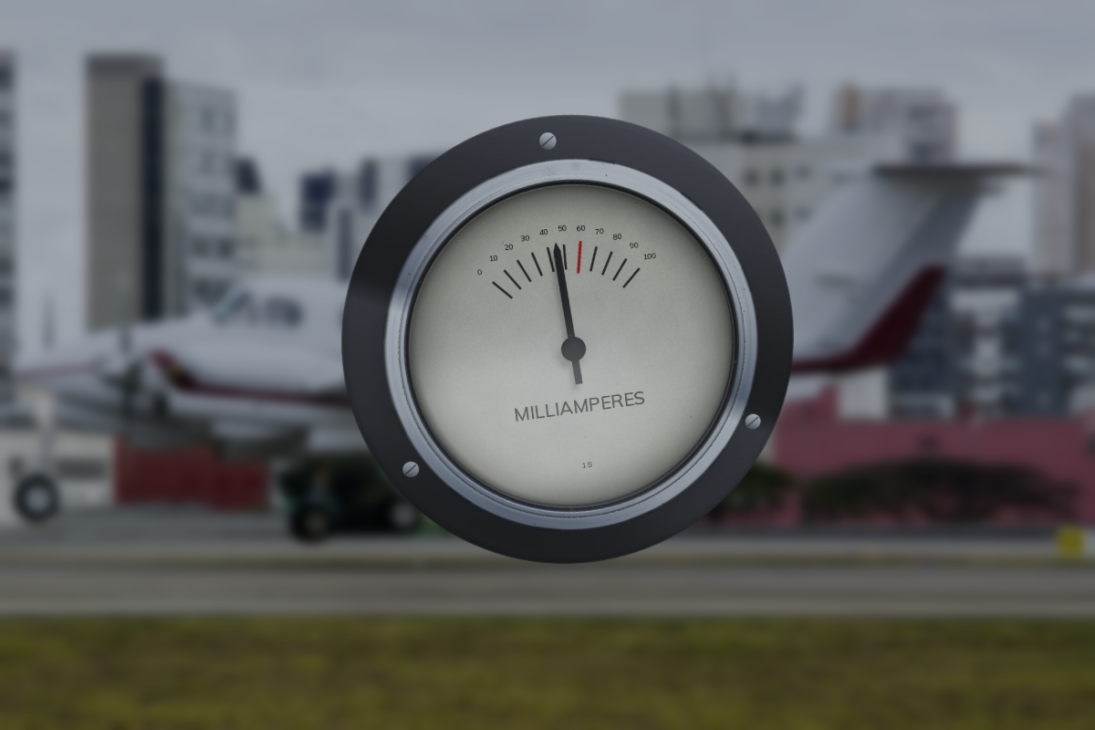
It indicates 45 mA
